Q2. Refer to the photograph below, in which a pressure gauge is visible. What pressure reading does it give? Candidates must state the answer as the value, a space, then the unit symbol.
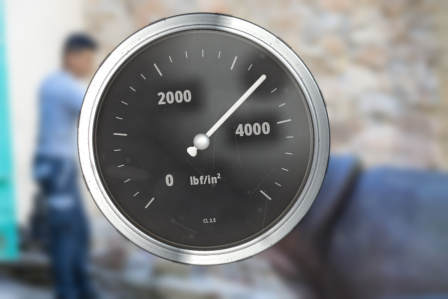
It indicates 3400 psi
